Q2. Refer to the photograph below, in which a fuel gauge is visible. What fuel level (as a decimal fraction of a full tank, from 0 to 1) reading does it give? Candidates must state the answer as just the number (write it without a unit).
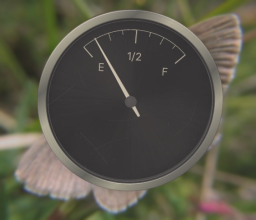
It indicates 0.125
